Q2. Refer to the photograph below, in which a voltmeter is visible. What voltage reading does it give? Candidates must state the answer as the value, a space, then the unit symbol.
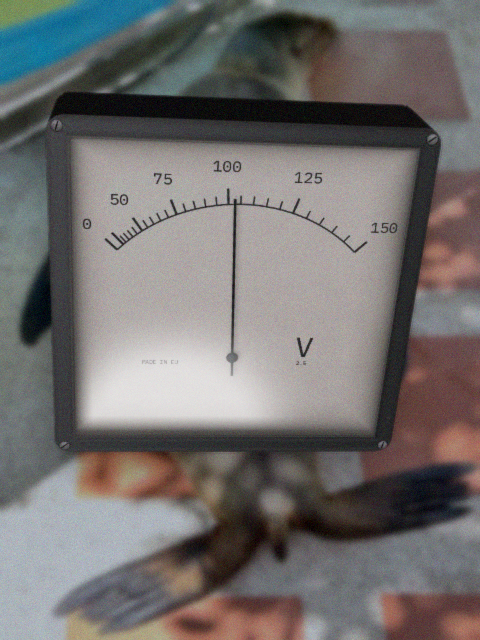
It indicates 102.5 V
